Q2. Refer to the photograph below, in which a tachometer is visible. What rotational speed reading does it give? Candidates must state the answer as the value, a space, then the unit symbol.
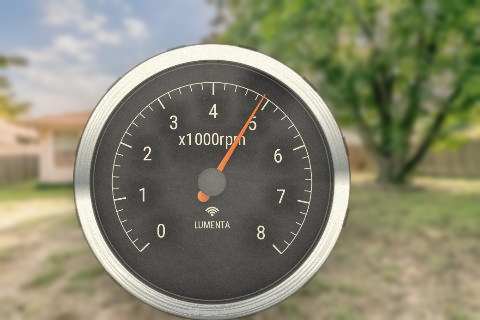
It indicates 4900 rpm
